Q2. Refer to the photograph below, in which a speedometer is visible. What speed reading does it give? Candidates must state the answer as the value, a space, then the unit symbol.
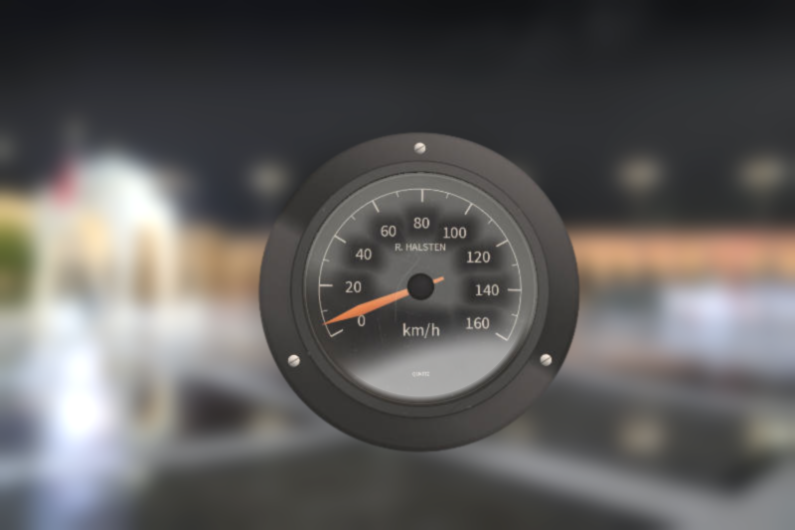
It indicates 5 km/h
